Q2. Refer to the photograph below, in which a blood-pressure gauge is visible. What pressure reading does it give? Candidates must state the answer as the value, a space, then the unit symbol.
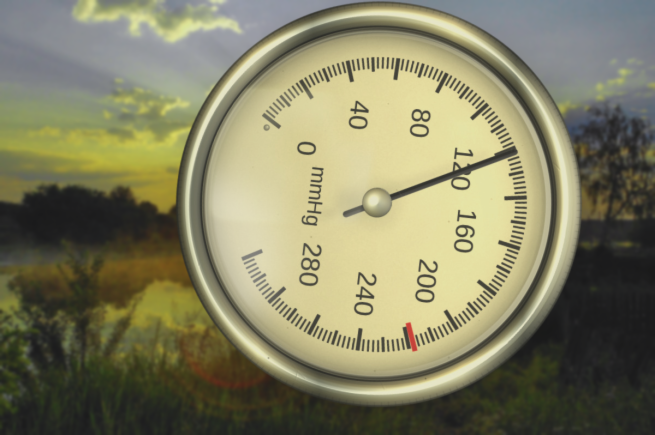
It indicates 122 mmHg
